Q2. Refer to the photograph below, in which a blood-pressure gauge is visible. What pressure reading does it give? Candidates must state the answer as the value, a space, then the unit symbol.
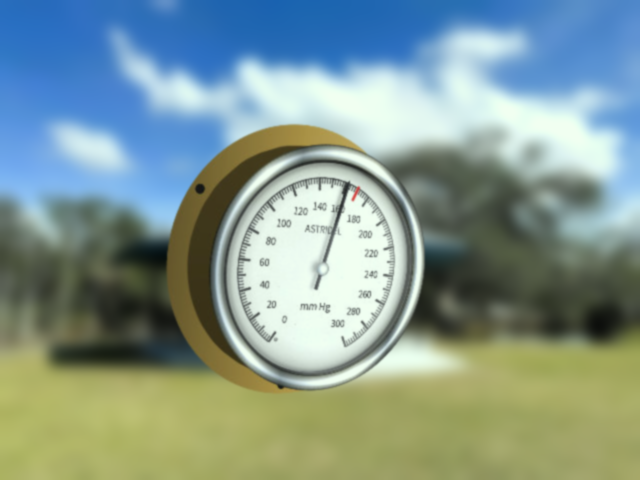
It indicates 160 mmHg
